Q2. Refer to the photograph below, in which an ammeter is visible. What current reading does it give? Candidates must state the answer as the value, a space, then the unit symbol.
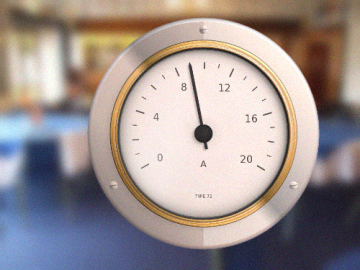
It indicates 9 A
